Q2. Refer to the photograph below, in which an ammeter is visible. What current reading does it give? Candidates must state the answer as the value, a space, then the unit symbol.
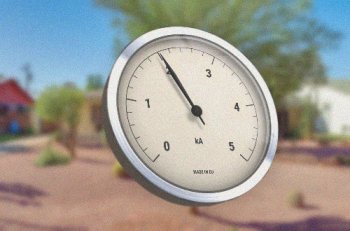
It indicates 2 kA
